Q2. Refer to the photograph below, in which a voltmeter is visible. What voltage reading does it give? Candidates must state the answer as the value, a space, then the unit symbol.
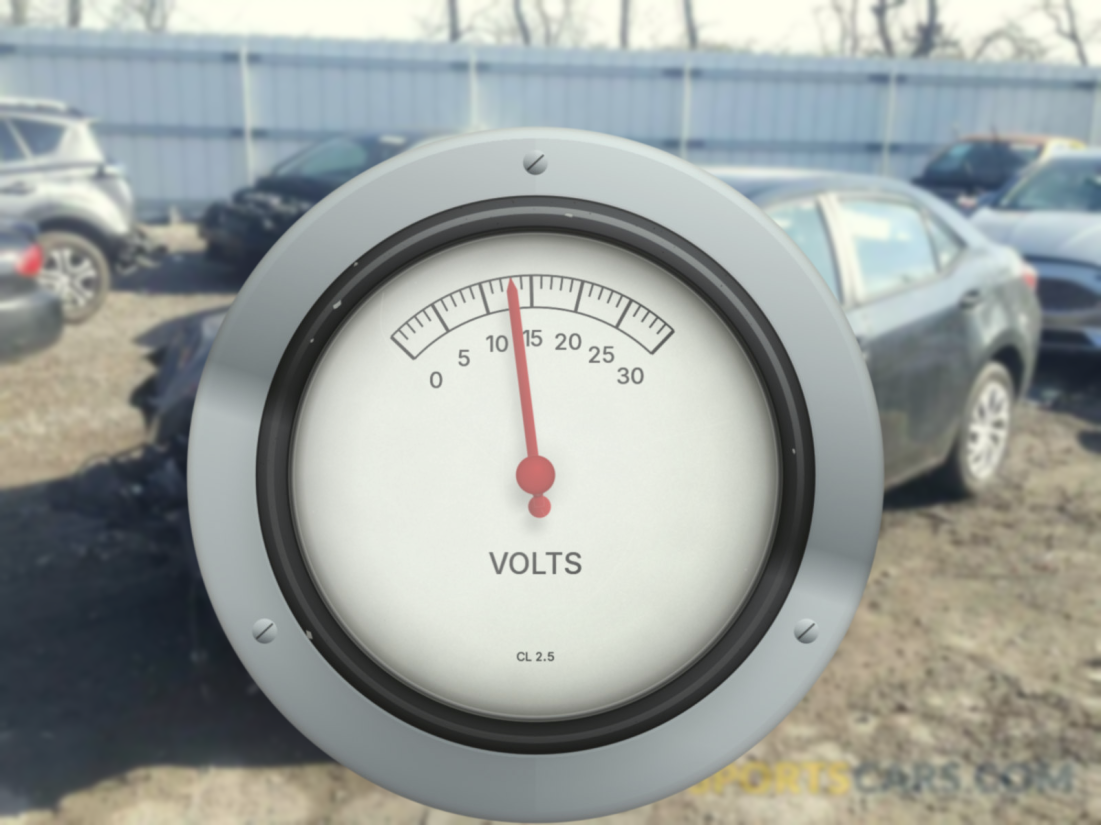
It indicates 13 V
